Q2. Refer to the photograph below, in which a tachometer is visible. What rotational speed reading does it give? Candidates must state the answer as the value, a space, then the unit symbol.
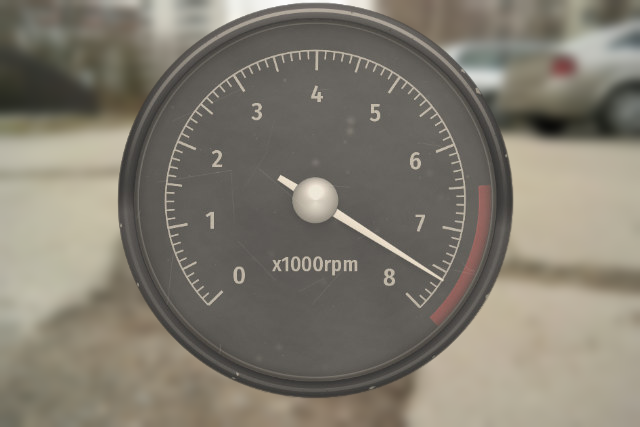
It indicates 7600 rpm
